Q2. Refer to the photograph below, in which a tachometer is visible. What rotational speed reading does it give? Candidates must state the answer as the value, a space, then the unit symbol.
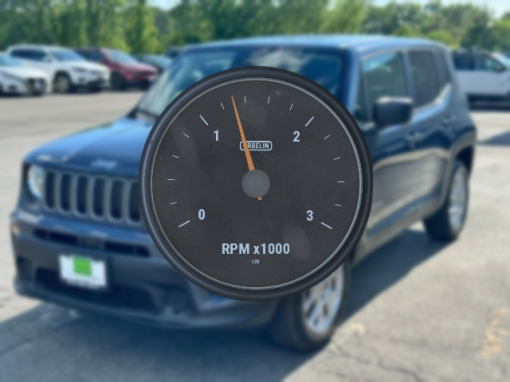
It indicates 1300 rpm
